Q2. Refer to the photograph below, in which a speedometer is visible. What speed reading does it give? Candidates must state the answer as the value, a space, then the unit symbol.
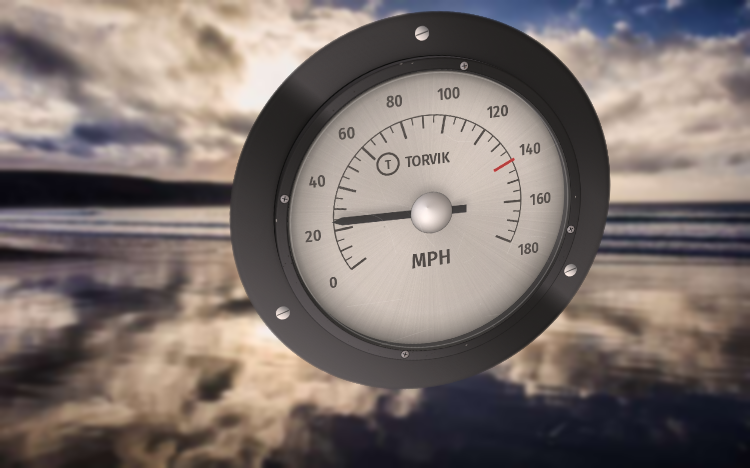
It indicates 25 mph
